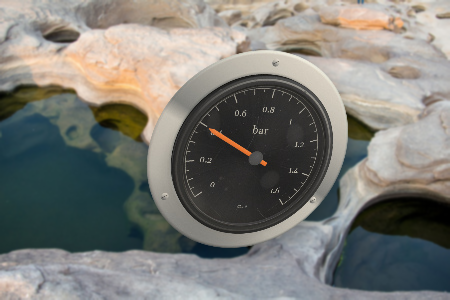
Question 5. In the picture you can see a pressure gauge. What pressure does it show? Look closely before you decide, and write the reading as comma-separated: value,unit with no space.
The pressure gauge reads 0.4,bar
